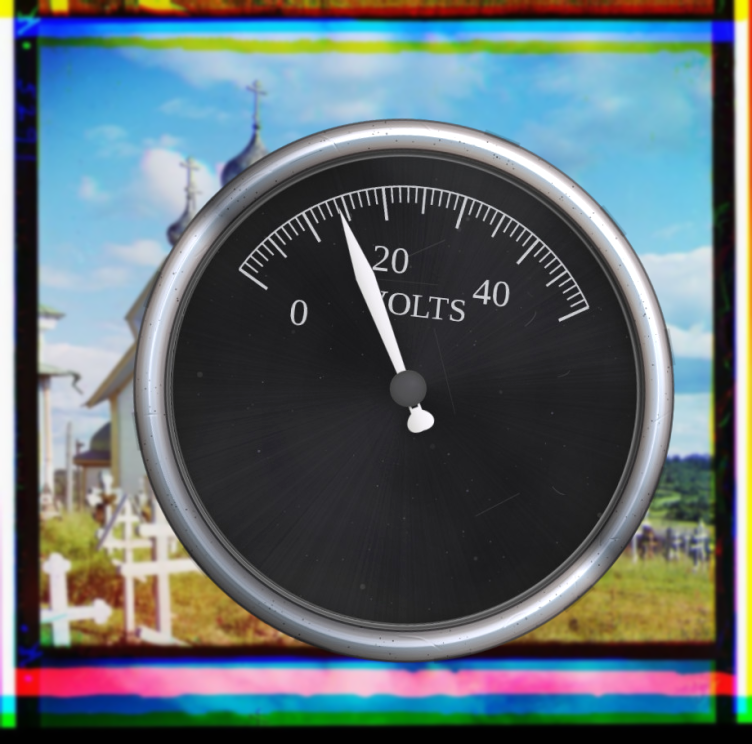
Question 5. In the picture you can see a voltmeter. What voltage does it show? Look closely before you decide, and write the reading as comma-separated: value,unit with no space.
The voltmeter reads 14,V
